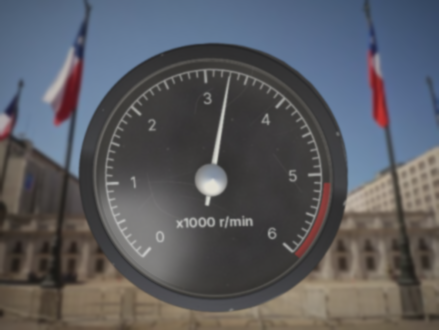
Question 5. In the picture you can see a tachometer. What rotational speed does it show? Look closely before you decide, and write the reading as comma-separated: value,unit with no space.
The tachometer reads 3300,rpm
